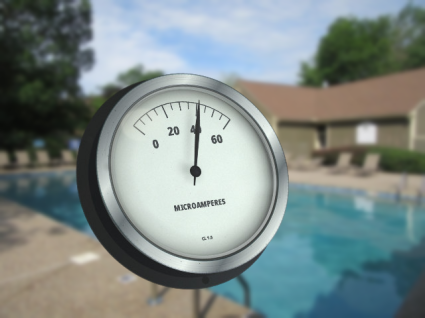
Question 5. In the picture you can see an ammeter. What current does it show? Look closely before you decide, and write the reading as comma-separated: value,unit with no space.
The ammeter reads 40,µA
